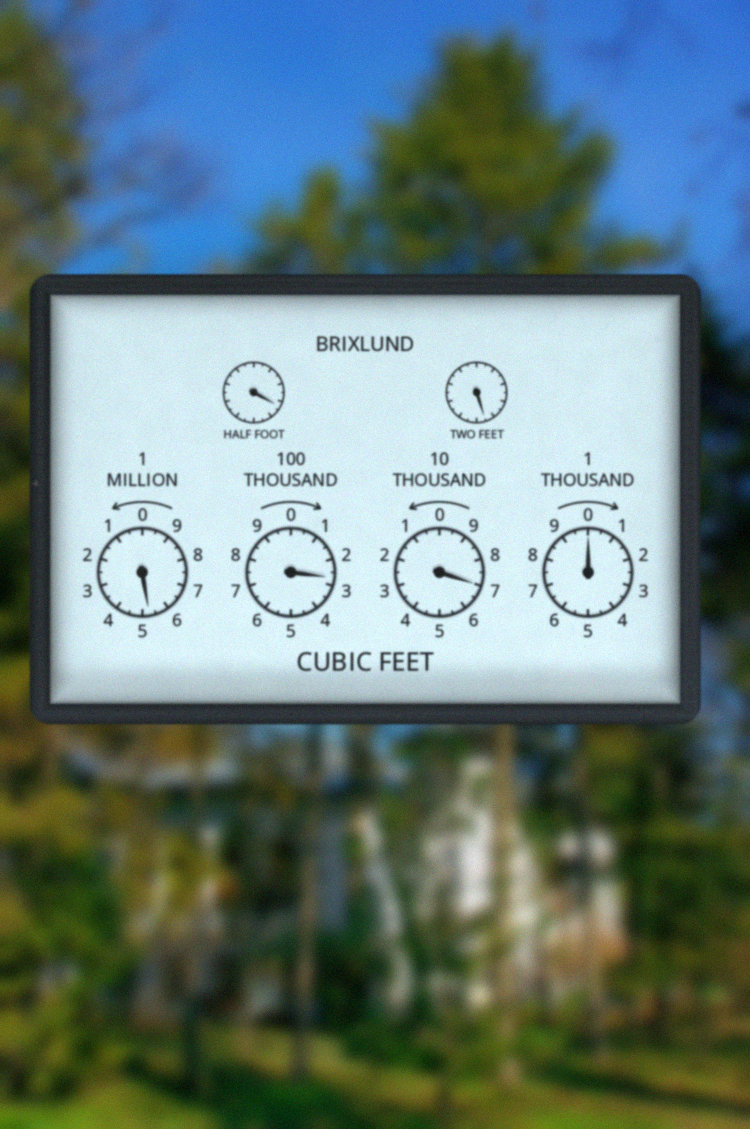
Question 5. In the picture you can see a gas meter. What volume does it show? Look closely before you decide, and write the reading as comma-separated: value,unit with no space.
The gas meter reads 527000,ft³
